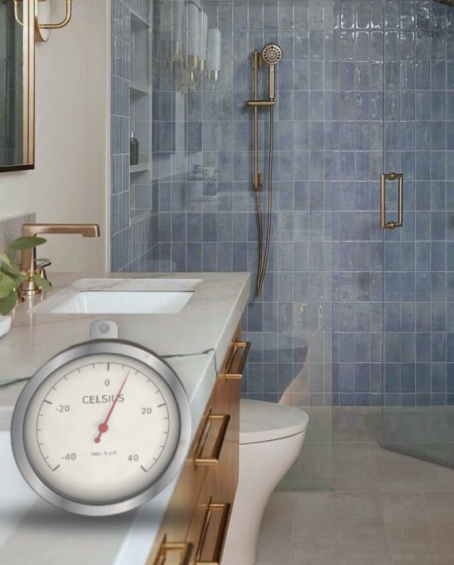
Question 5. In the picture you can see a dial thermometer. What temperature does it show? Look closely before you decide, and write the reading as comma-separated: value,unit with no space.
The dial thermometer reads 6,°C
